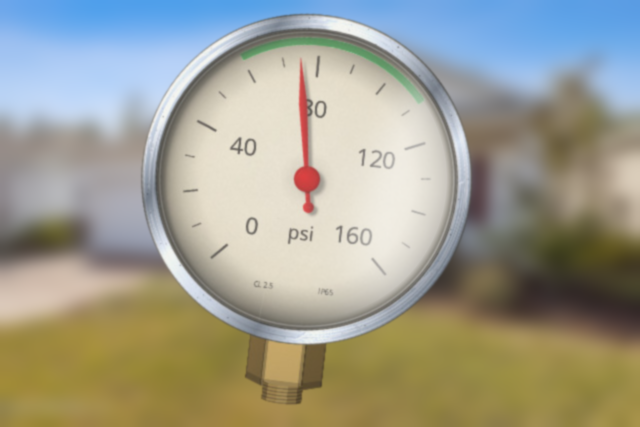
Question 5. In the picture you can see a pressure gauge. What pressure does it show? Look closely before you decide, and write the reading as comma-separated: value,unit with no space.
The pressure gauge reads 75,psi
